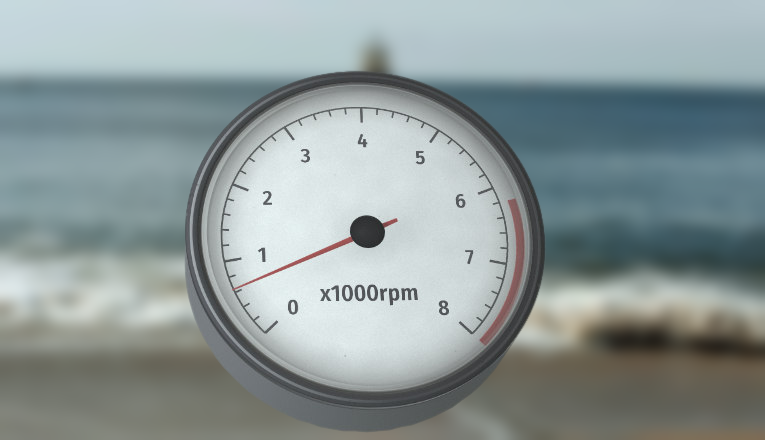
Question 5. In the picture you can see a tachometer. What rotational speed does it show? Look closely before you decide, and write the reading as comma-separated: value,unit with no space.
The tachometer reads 600,rpm
